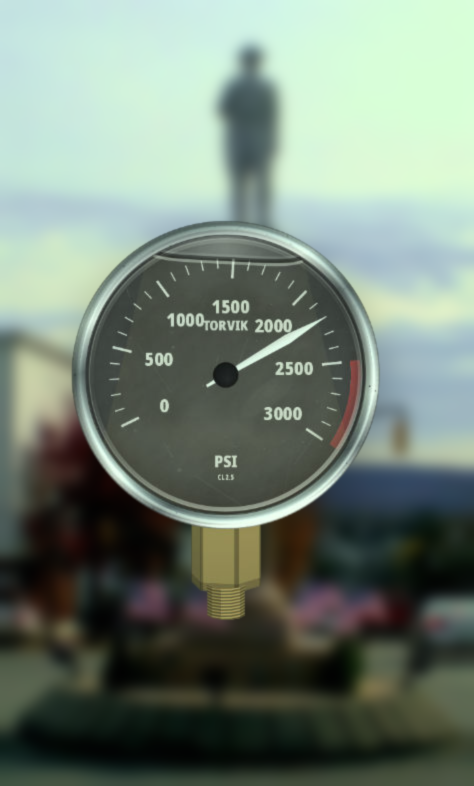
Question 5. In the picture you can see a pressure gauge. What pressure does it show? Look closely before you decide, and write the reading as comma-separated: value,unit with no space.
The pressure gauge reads 2200,psi
